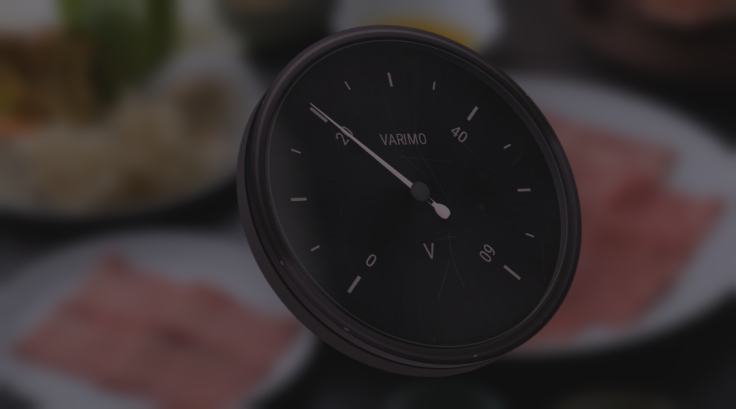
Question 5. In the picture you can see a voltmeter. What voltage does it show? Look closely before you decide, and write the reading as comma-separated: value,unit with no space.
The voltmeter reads 20,V
